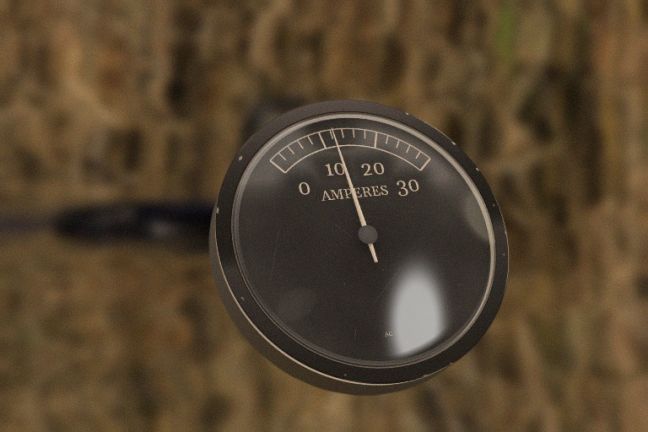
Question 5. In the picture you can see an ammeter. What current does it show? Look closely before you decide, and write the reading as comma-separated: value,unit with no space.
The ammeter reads 12,A
